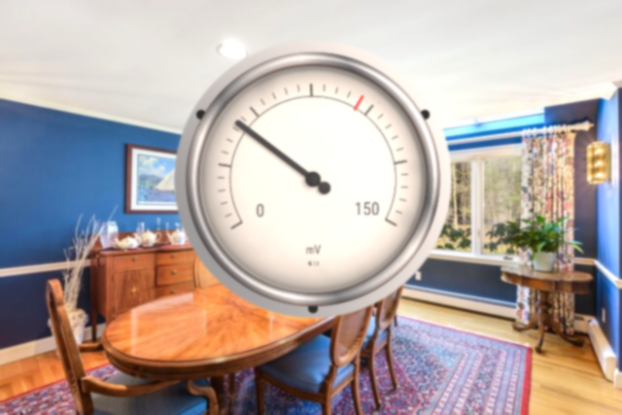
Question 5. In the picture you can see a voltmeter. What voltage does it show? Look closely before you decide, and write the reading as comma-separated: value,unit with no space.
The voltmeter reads 42.5,mV
